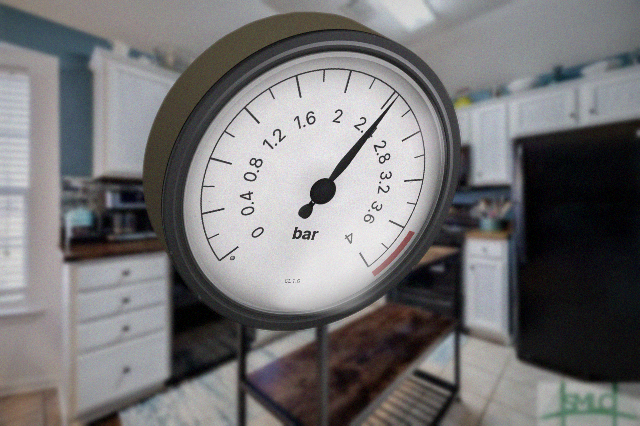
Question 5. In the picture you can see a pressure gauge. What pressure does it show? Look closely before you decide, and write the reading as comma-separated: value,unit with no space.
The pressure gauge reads 2.4,bar
